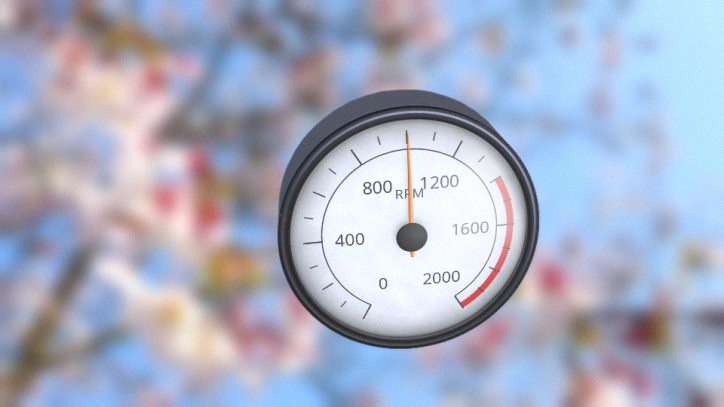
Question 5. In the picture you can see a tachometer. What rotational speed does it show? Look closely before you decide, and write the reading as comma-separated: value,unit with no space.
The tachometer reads 1000,rpm
